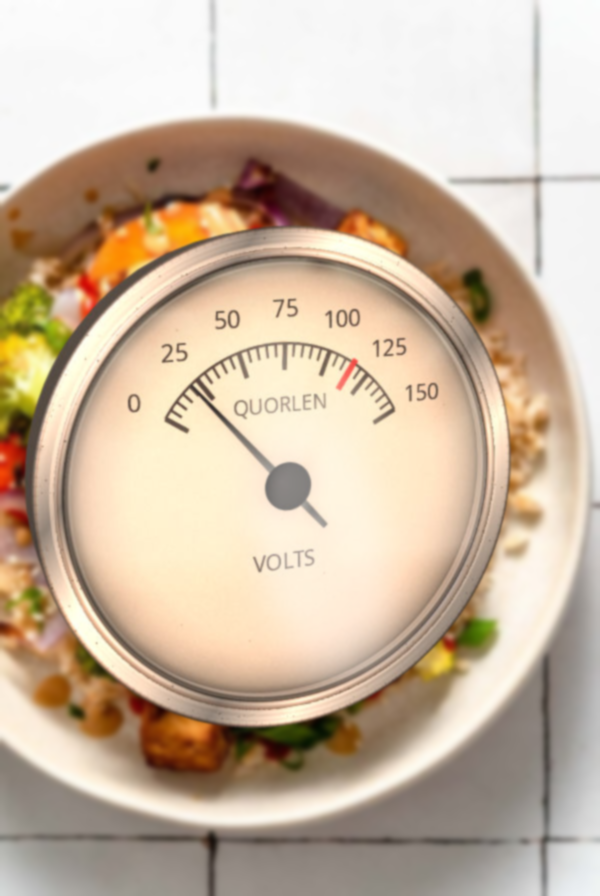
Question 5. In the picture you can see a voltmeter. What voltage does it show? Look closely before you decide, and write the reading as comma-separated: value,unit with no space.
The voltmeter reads 20,V
